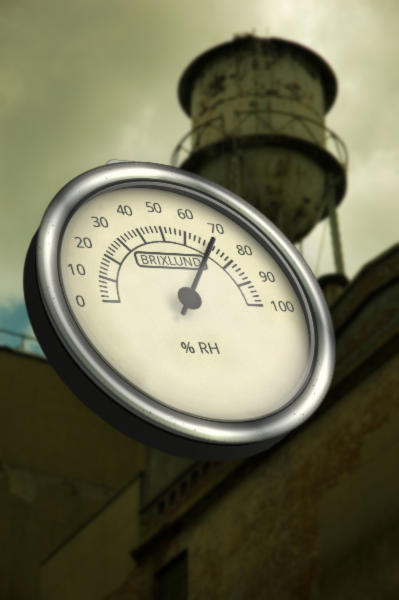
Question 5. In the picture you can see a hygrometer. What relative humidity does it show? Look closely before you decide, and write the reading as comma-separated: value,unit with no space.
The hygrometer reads 70,%
